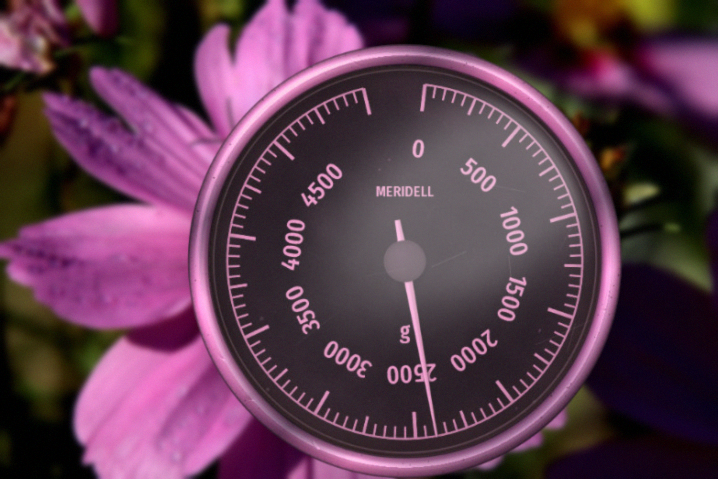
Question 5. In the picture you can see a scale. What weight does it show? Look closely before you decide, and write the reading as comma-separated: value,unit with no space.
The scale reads 2400,g
